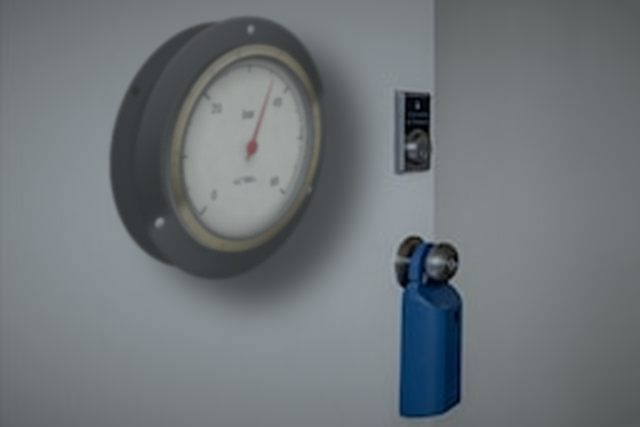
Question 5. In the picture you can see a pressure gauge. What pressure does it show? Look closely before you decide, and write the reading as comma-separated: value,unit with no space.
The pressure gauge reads 35,bar
